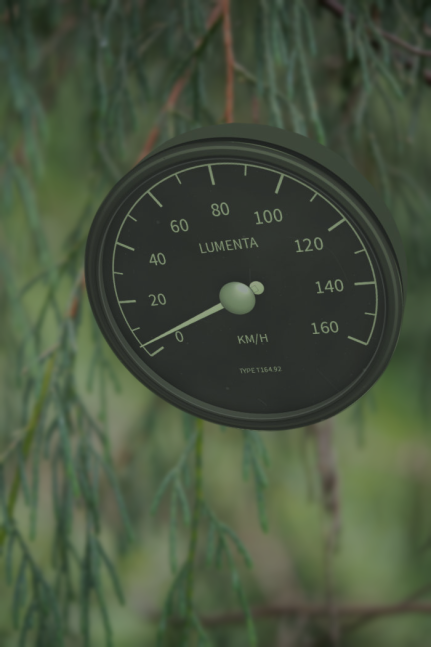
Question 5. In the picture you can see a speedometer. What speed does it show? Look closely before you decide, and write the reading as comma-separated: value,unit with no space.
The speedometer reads 5,km/h
